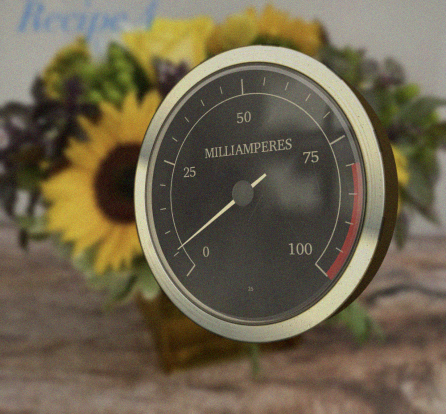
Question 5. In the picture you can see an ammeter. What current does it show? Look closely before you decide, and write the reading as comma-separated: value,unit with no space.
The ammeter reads 5,mA
